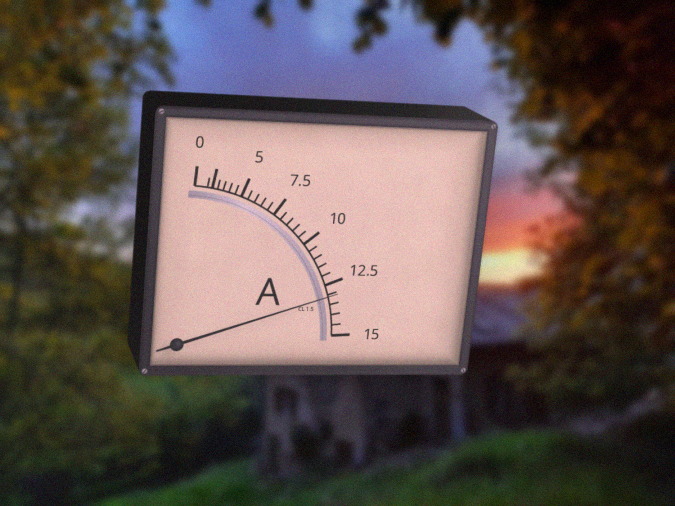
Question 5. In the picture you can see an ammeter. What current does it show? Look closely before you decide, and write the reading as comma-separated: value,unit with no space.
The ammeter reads 13,A
